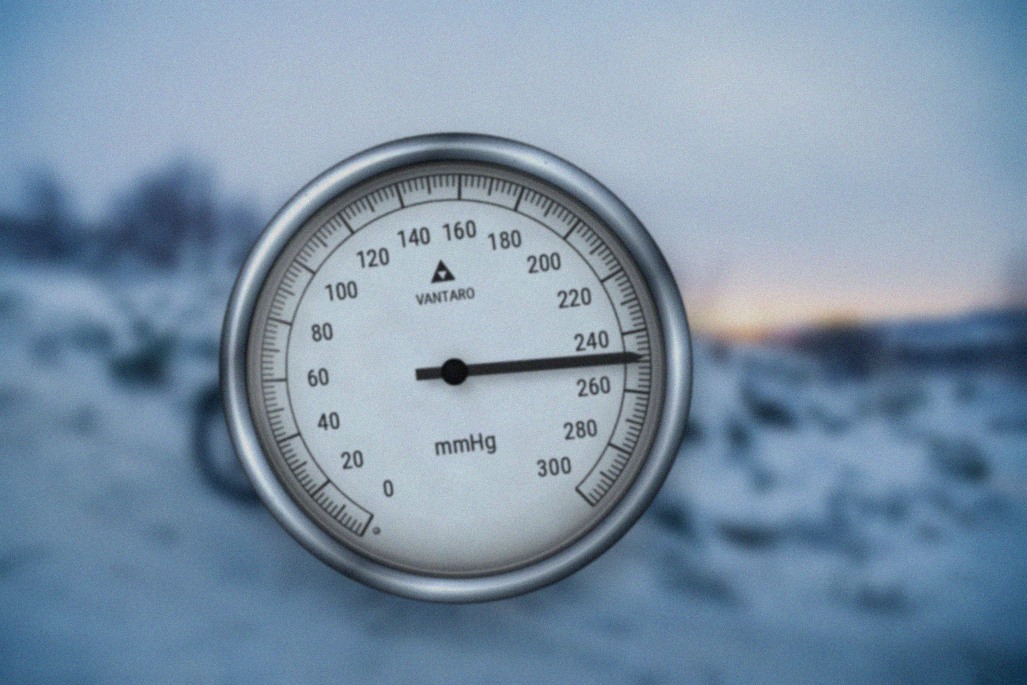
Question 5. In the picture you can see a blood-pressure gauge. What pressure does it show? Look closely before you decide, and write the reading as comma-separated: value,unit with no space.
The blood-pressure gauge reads 248,mmHg
